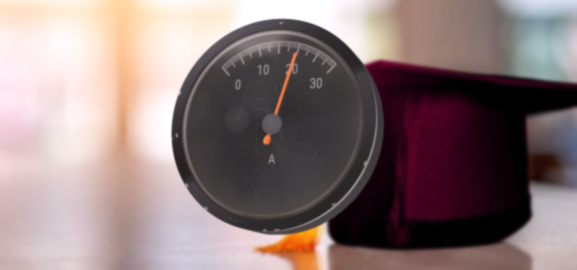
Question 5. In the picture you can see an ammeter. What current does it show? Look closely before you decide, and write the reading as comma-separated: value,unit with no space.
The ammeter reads 20,A
